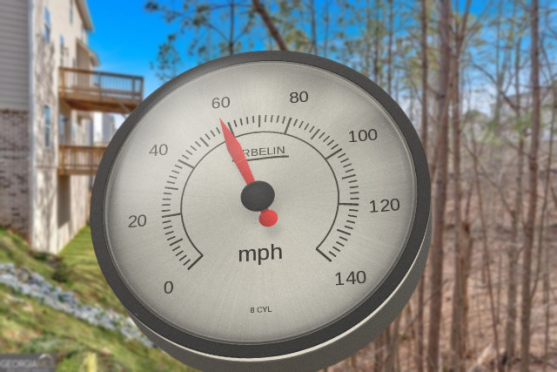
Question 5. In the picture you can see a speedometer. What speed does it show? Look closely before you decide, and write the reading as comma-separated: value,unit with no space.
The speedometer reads 58,mph
